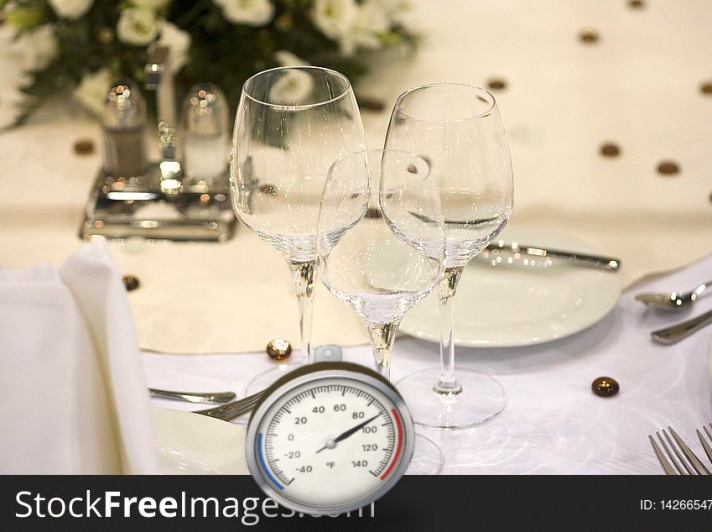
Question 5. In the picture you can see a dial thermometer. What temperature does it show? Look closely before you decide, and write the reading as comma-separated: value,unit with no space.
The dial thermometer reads 90,°F
